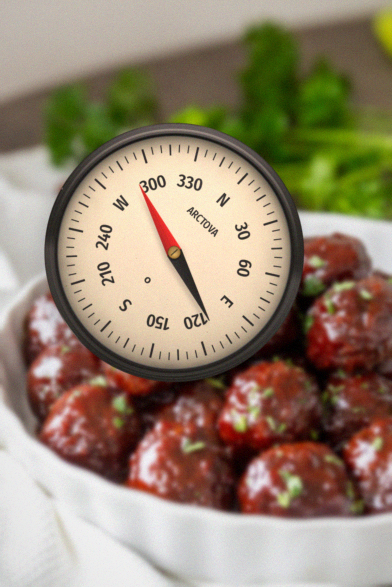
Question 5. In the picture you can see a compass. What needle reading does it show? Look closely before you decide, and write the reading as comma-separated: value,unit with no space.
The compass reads 290,°
